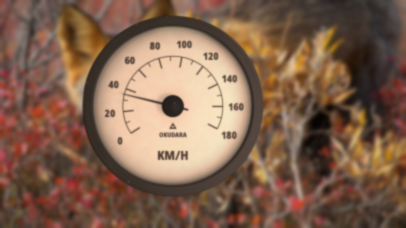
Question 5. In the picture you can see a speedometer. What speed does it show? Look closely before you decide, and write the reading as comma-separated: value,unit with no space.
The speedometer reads 35,km/h
